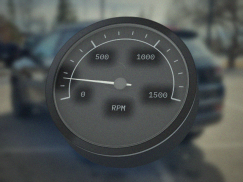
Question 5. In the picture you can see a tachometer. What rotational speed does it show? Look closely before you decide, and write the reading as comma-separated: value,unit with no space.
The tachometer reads 150,rpm
